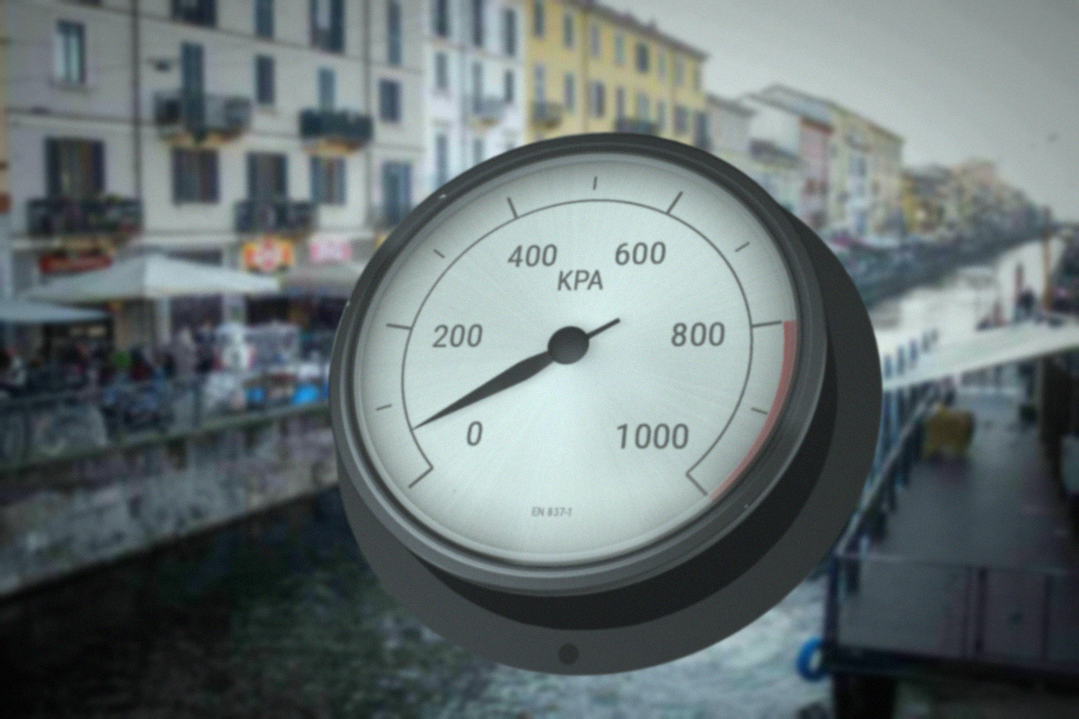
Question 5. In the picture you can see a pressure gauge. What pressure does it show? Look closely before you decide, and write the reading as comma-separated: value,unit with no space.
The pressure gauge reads 50,kPa
